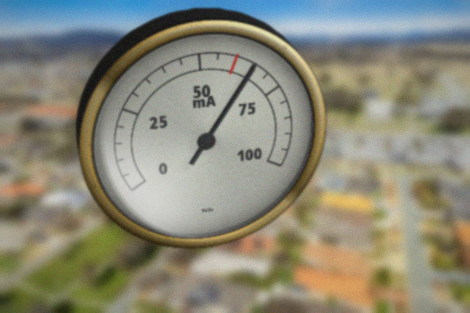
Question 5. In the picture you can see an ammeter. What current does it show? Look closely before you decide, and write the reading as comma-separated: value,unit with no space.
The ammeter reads 65,mA
